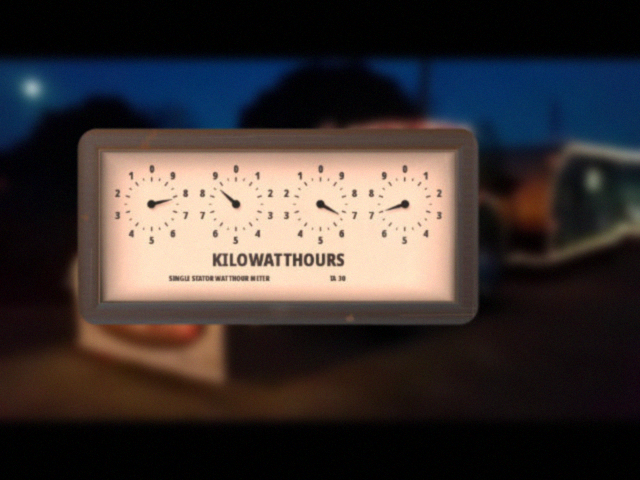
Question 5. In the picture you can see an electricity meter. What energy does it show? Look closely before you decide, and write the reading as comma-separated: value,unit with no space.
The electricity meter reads 7867,kWh
